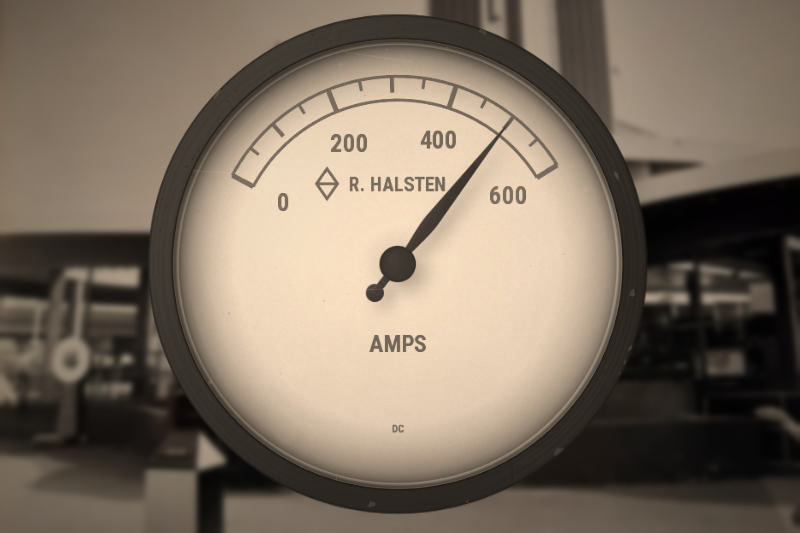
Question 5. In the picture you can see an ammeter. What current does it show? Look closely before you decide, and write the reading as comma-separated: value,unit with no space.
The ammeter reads 500,A
